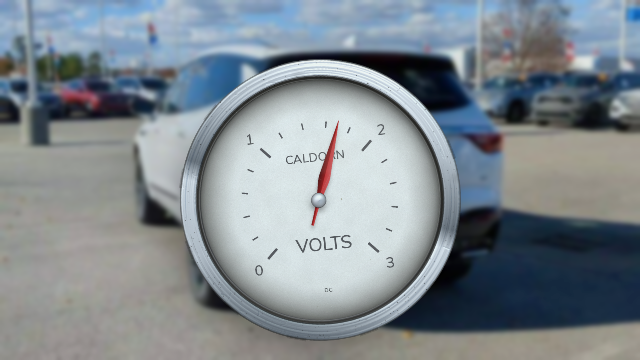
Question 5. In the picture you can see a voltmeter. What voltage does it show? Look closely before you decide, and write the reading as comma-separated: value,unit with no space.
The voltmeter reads 1.7,V
